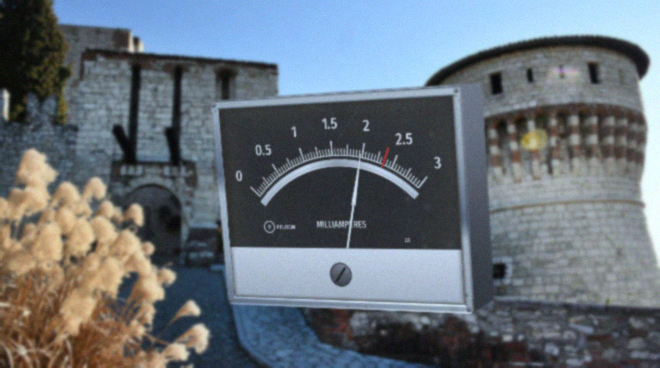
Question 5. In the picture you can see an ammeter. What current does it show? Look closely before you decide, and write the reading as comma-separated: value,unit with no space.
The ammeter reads 2,mA
